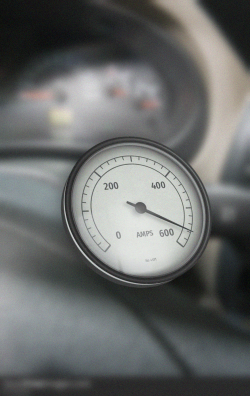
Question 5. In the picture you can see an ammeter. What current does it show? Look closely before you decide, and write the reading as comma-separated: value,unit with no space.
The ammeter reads 560,A
